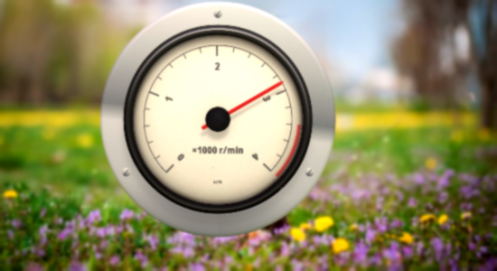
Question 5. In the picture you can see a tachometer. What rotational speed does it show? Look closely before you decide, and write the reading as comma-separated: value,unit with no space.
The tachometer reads 2900,rpm
